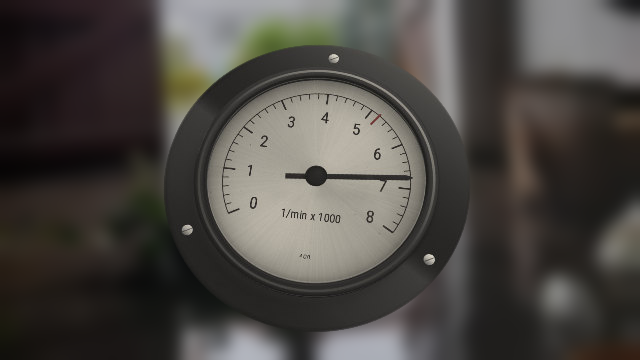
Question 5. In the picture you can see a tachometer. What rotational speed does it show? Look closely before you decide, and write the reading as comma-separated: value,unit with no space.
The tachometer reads 6800,rpm
